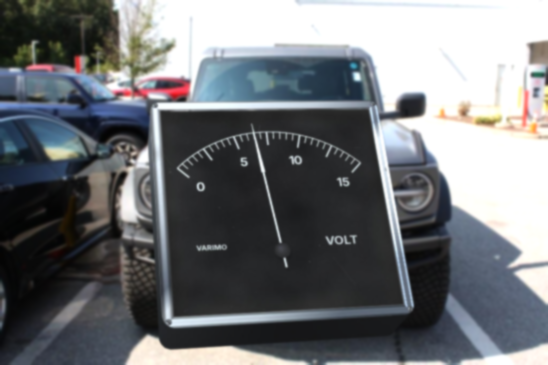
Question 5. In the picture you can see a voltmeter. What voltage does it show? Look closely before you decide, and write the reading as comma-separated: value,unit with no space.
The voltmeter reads 6.5,V
